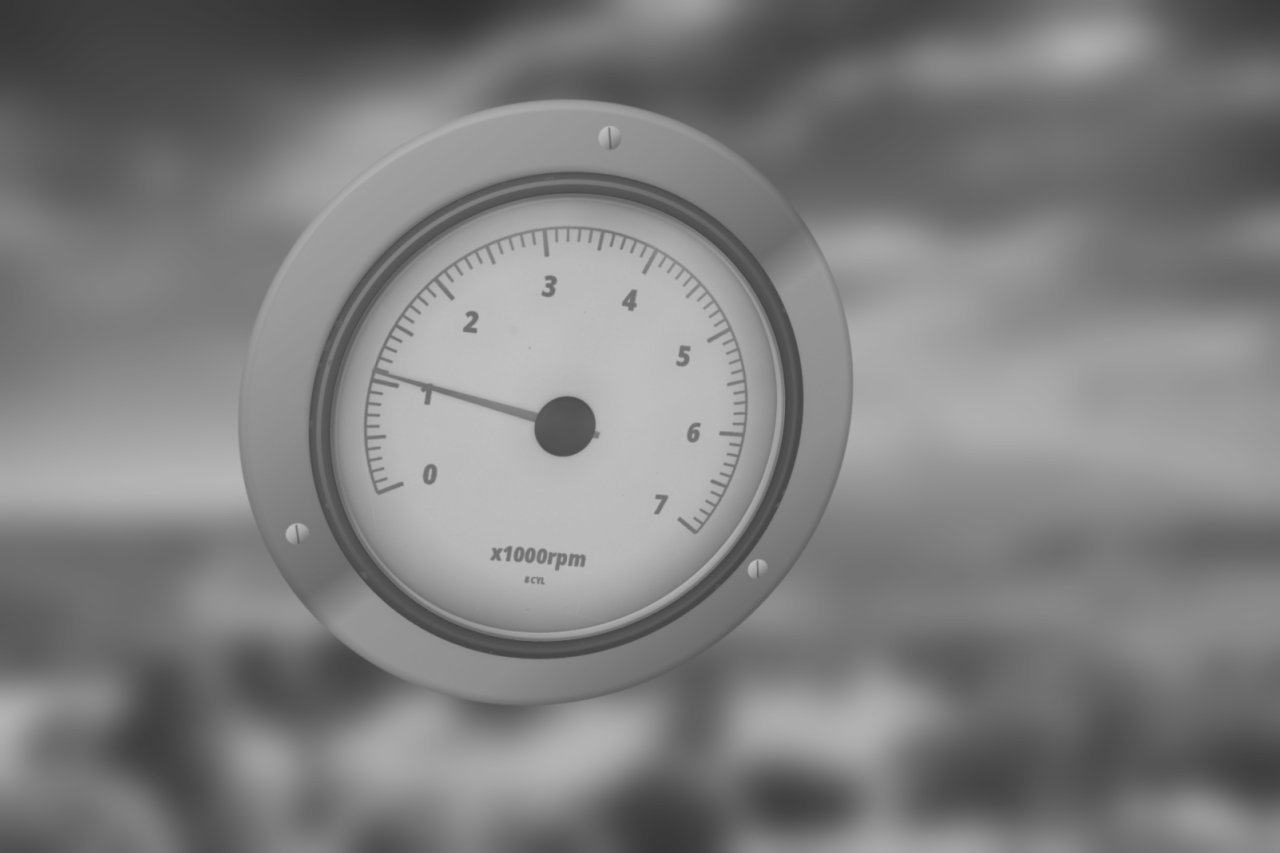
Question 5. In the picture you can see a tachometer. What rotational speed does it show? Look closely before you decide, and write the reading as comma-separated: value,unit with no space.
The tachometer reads 1100,rpm
